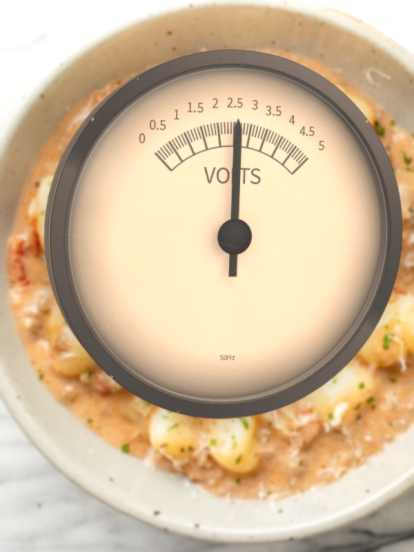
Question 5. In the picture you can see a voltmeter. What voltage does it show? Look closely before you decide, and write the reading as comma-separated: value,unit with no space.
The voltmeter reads 2.5,V
